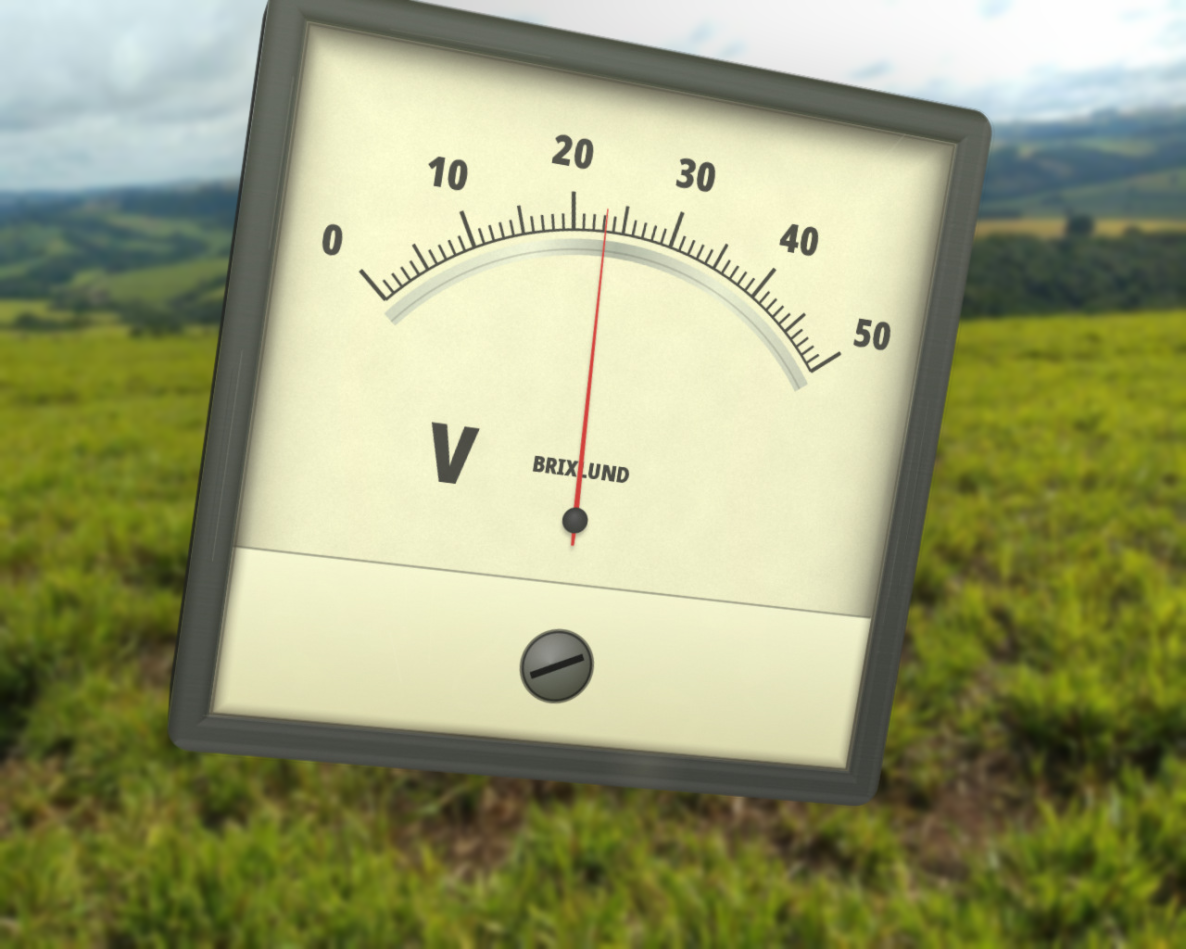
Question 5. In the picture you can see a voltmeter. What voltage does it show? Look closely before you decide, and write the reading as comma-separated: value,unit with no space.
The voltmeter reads 23,V
